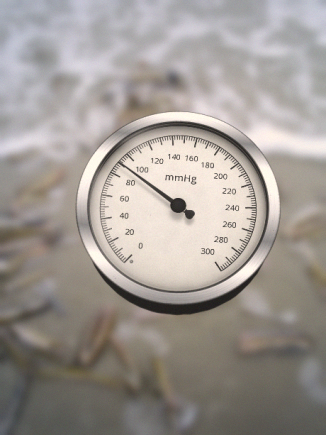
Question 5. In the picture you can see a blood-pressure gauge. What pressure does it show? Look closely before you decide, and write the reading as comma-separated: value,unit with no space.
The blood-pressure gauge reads 90,mmHg
